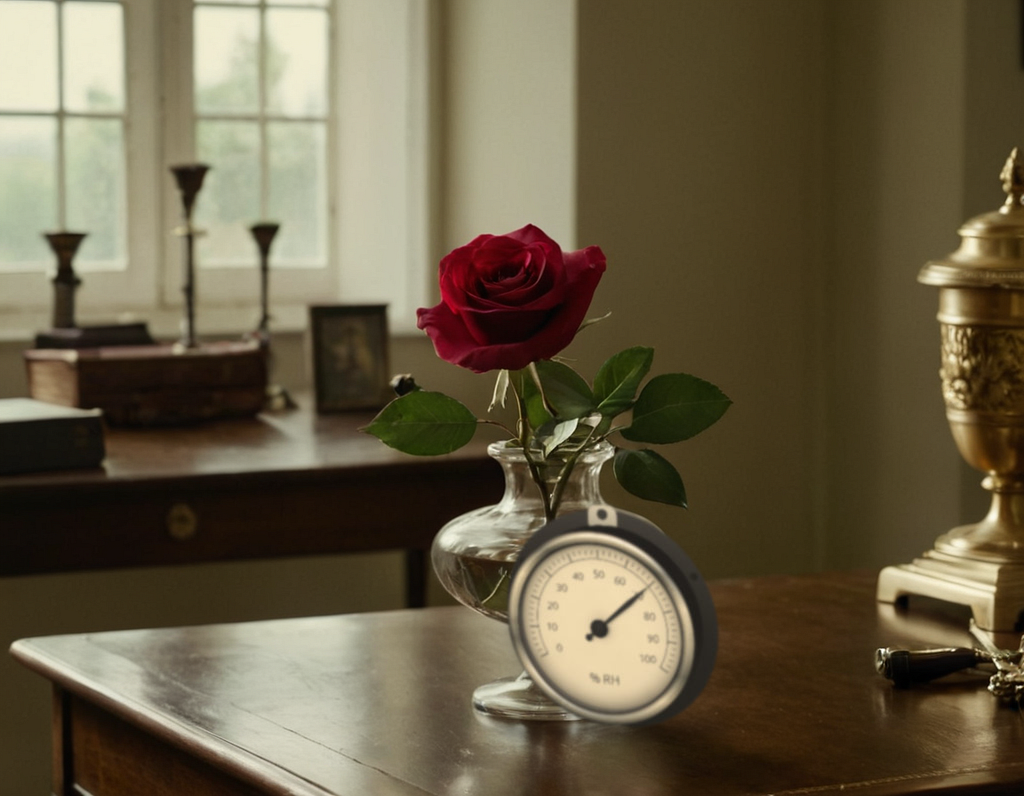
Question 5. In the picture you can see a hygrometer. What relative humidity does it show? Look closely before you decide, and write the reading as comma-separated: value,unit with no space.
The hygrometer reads 70,%
